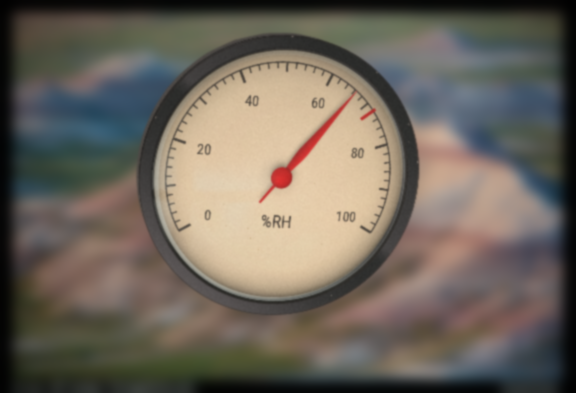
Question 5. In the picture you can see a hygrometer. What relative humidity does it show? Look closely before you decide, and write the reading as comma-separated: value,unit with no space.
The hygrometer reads 66,%
